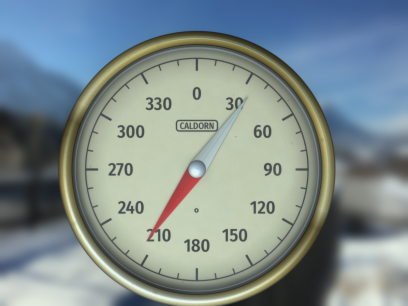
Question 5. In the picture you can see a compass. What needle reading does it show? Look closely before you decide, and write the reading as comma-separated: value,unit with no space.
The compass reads 215,°
